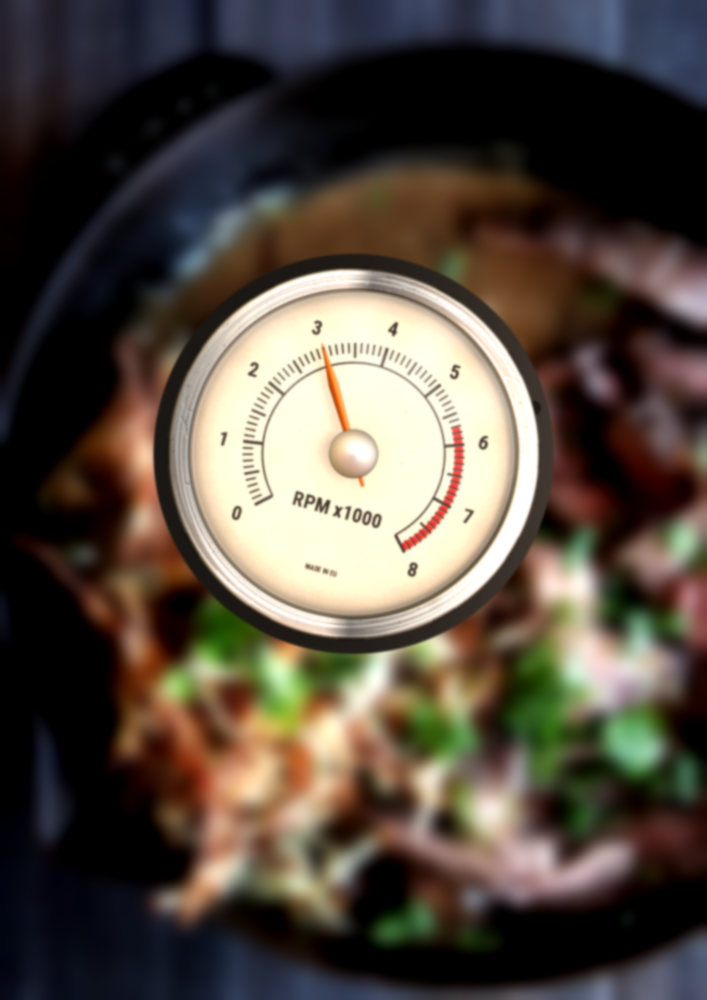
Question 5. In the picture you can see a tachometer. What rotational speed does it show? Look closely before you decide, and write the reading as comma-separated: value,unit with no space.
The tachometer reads 3000,rpm
